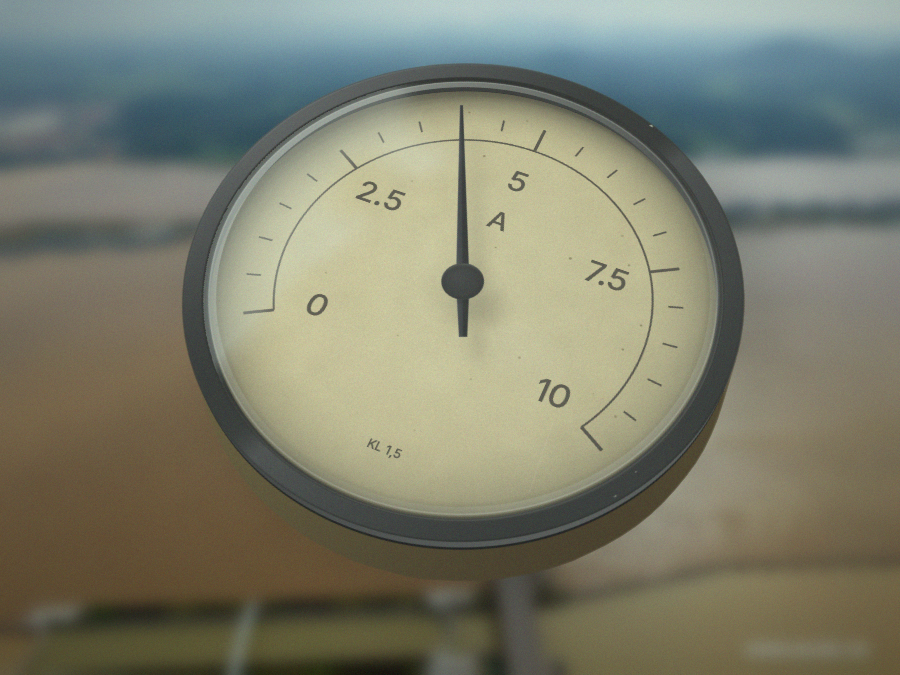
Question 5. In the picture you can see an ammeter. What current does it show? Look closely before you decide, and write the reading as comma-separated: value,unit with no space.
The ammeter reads 4,A
